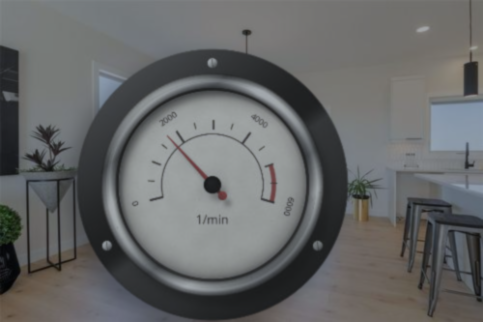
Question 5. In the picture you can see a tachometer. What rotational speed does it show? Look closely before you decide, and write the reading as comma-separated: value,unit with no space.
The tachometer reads 1750,rpm
